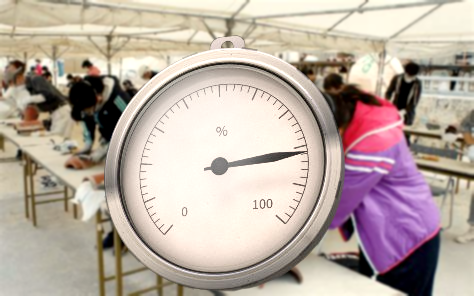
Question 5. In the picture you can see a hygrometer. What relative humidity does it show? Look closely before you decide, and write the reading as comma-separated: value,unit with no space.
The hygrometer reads 82,%
